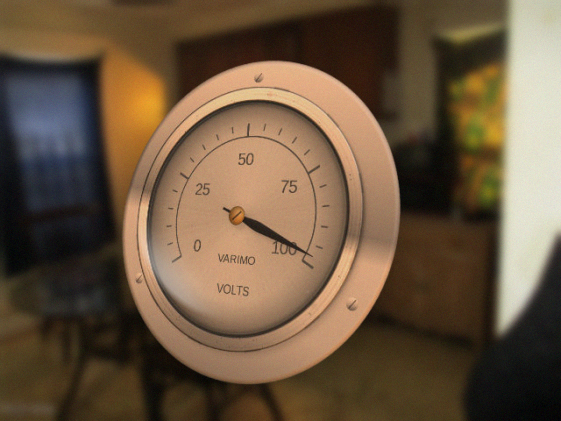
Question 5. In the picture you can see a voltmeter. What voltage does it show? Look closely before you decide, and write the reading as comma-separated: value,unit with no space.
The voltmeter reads 97.5,V
